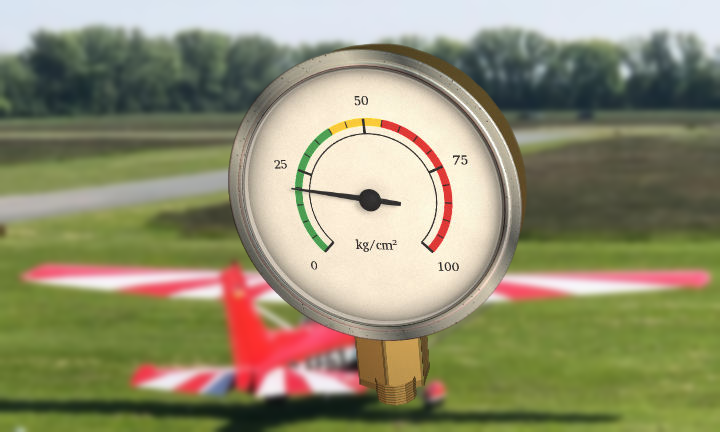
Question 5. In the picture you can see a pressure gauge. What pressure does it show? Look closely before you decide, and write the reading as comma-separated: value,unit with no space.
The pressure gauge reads 20,kg/cm²
